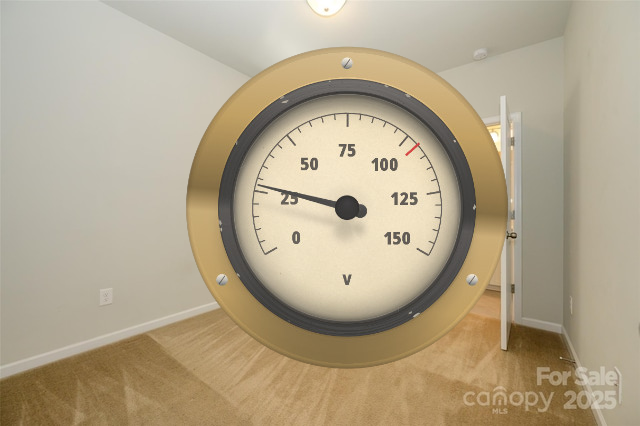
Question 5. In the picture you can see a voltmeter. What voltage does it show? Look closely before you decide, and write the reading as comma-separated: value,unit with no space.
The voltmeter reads 27.5,V
